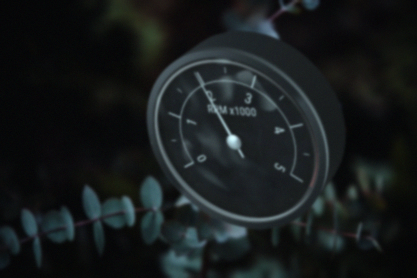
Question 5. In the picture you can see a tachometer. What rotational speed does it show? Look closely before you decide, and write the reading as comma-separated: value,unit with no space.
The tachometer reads 2000,rpm
